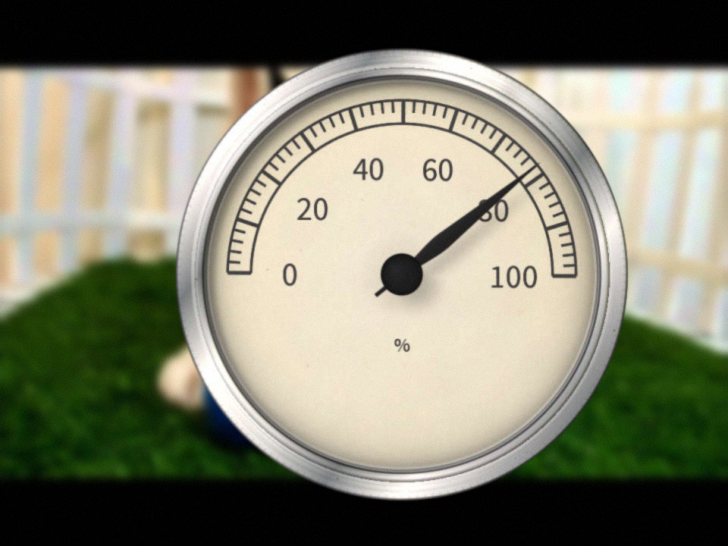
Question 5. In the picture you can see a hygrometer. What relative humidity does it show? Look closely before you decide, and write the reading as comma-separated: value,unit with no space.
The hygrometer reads 78,%
